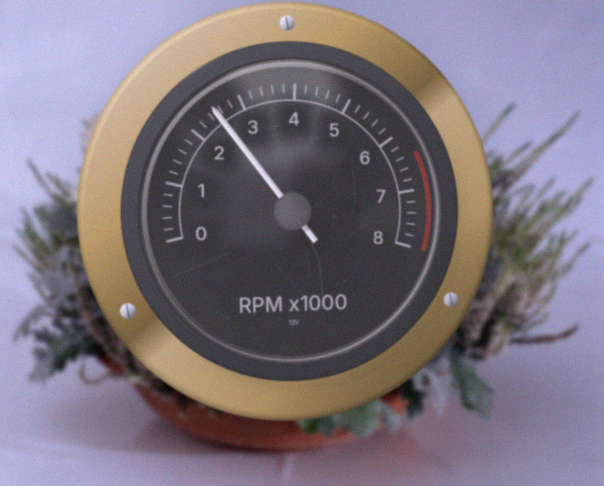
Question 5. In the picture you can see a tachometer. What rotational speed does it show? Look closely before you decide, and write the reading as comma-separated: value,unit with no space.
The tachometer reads 2500,rpm
